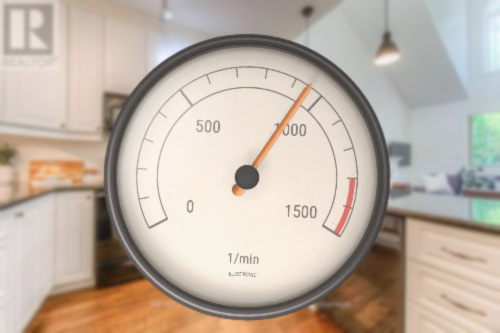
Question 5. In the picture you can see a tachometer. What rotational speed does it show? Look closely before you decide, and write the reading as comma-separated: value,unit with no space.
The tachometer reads 950,rpm
